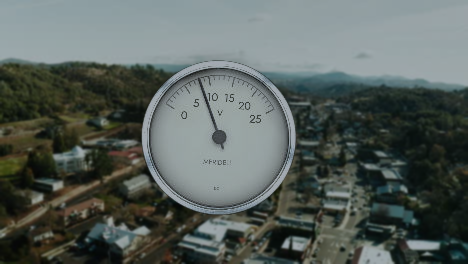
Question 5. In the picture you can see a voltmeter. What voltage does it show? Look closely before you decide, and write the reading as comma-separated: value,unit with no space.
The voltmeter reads 8,V
